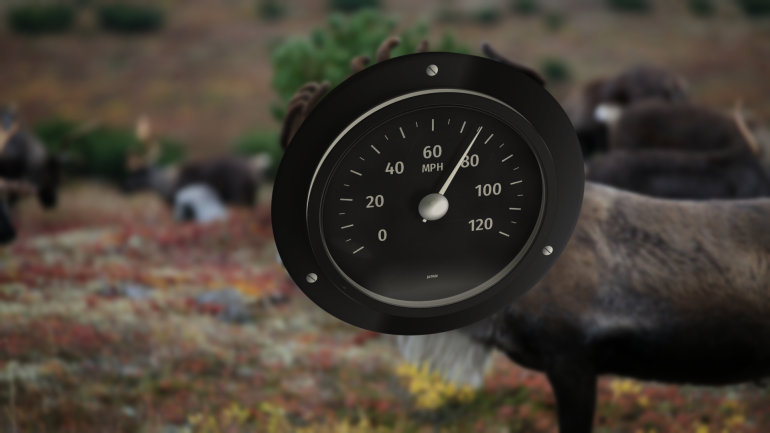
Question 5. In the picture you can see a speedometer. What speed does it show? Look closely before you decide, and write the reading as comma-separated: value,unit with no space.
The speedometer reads 75,mph
